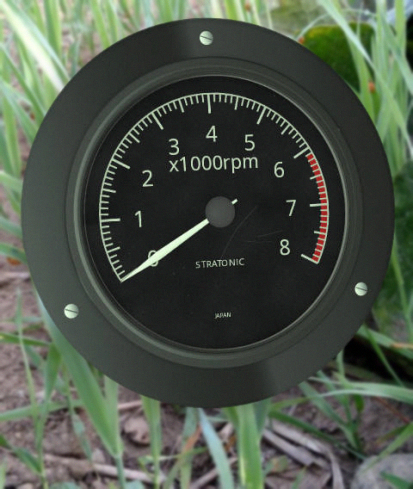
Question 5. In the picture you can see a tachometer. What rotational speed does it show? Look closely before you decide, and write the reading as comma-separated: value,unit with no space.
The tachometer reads 0,rpm
